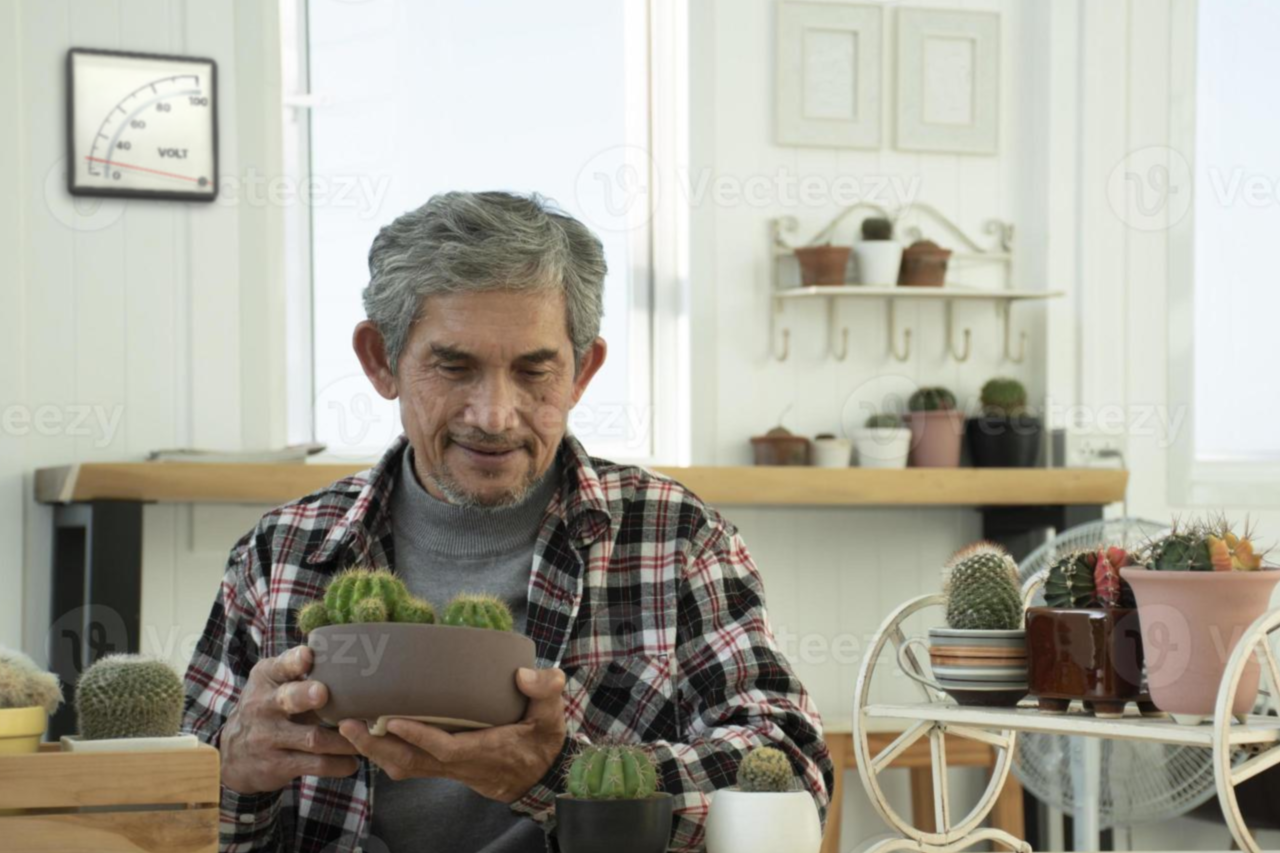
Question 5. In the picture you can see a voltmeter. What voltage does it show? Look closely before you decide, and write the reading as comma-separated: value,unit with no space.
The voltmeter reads 20,V
